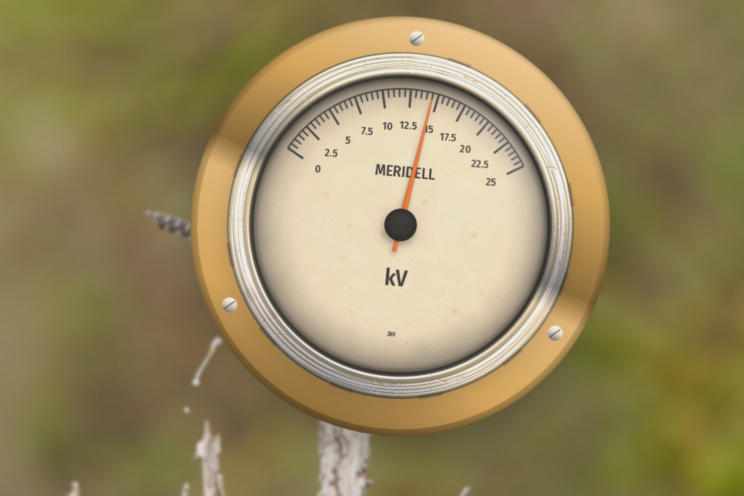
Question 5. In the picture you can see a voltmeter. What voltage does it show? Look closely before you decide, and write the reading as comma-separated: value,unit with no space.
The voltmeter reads 14.5,kV
